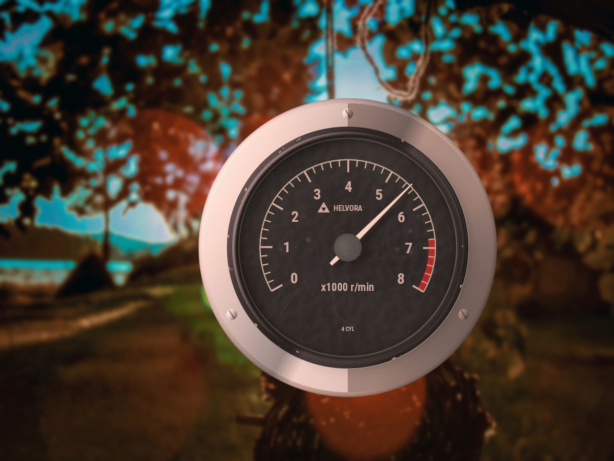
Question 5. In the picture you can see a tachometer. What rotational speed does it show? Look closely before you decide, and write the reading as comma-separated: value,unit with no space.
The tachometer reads 5500,rpm
